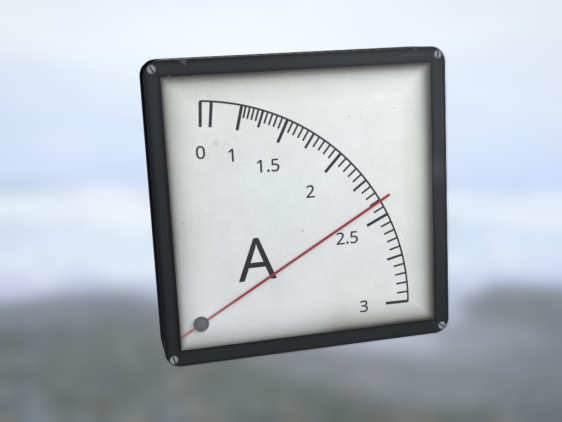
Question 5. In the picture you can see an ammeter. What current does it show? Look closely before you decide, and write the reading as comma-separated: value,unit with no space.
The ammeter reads 2.4,A
